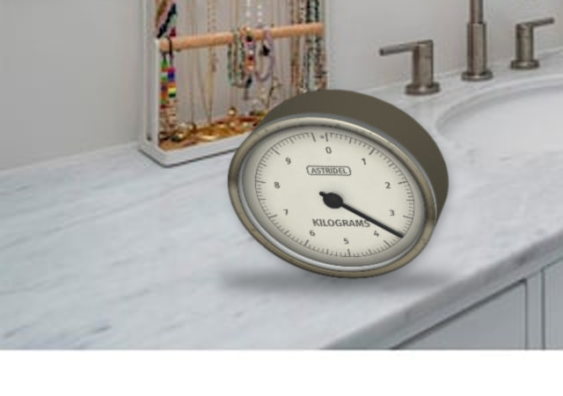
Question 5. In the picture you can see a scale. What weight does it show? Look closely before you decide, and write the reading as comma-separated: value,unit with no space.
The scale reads 3.5,kg
